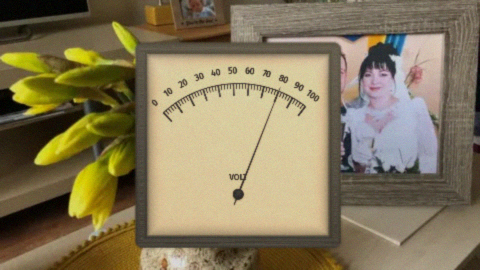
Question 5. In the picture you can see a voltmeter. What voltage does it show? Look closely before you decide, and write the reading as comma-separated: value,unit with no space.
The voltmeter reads 80,V
